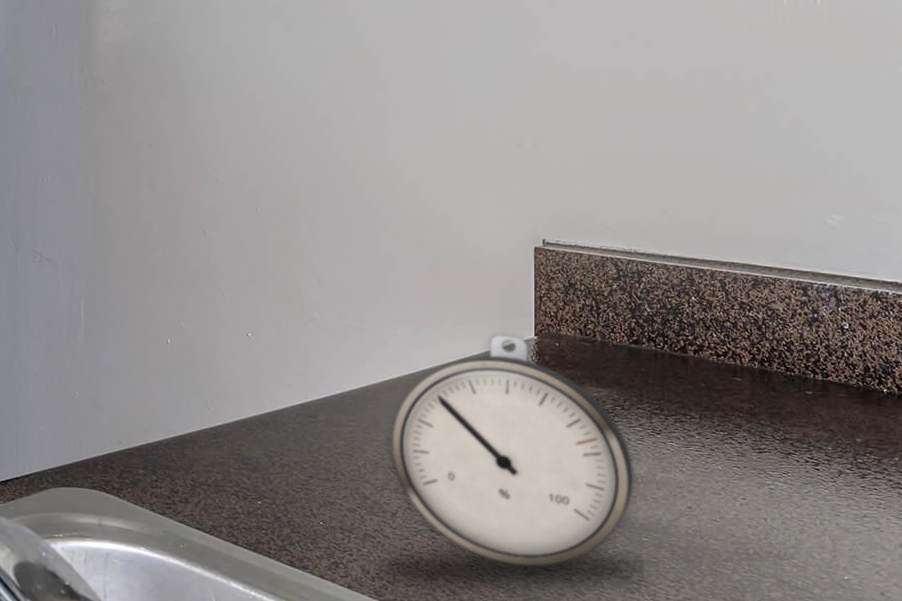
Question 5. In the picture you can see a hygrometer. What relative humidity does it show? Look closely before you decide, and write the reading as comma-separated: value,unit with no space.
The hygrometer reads 30,%
